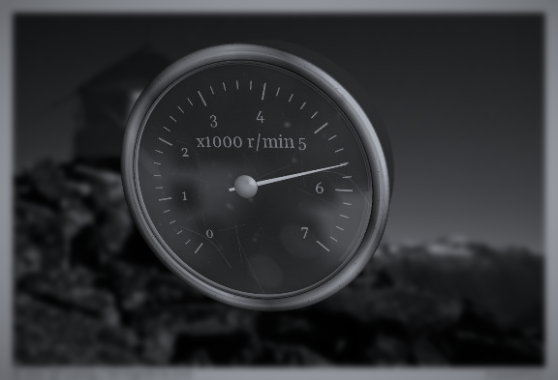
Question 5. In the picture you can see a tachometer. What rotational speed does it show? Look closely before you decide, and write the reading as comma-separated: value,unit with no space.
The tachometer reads 5600,rpm
